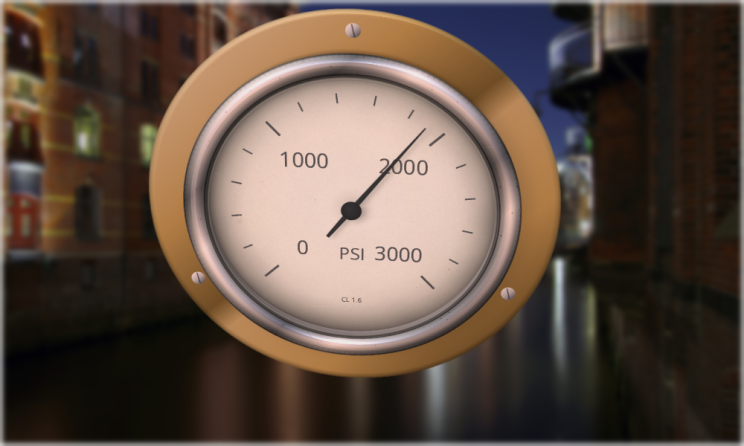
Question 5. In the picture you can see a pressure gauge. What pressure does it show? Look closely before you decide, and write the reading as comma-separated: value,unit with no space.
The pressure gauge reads 1900,psi
